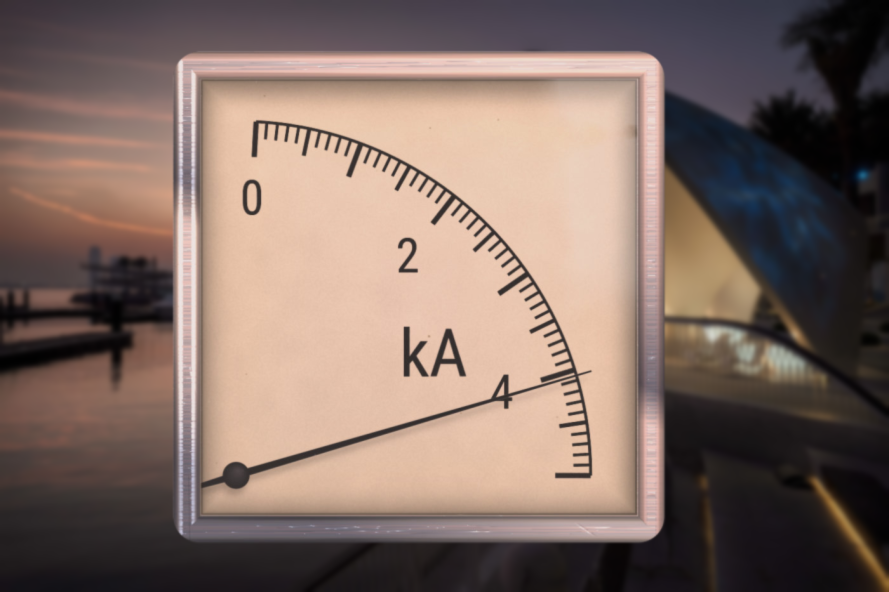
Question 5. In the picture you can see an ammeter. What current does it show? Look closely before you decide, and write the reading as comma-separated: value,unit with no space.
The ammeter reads 4.05,kA
